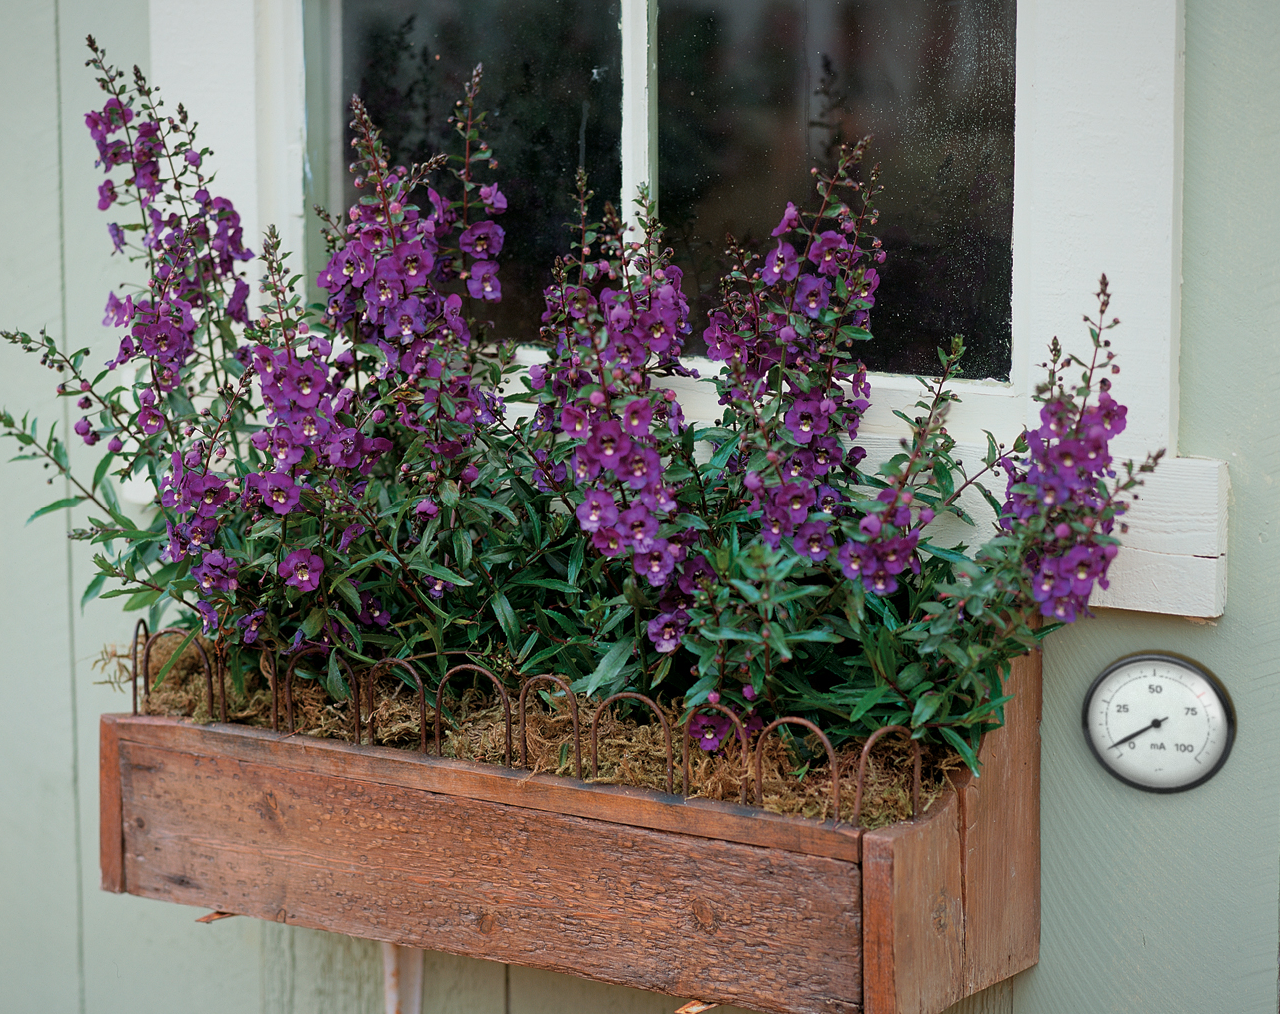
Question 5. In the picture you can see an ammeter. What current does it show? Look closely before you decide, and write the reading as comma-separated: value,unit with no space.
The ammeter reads 5,mA
